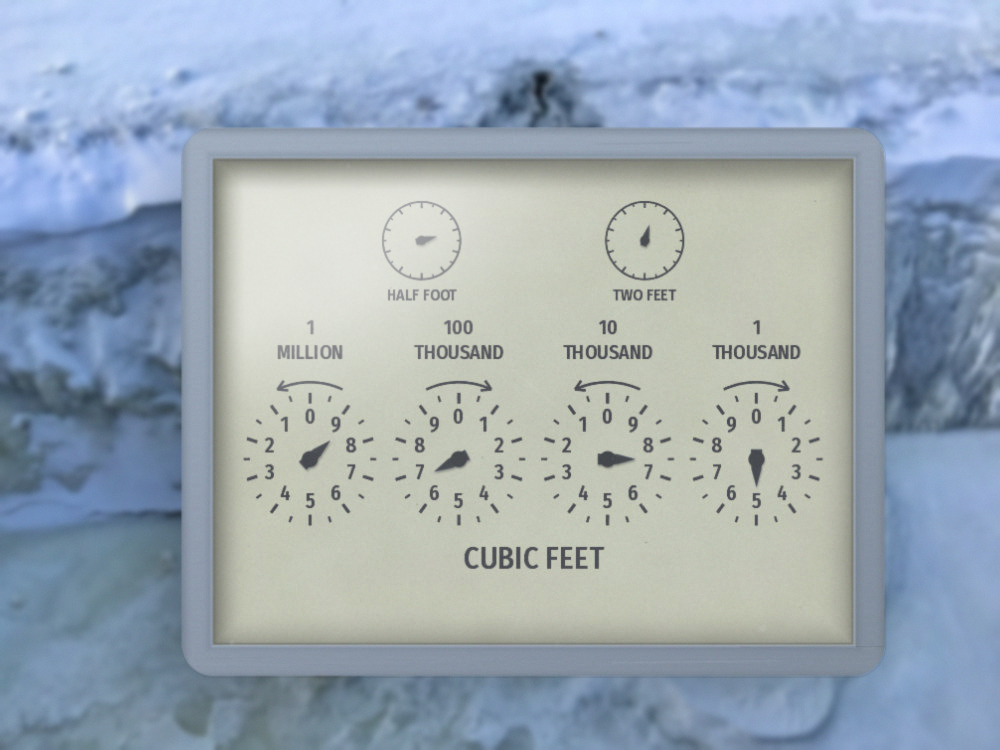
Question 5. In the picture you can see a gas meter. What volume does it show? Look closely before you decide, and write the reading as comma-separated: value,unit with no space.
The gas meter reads 867500,ft³
